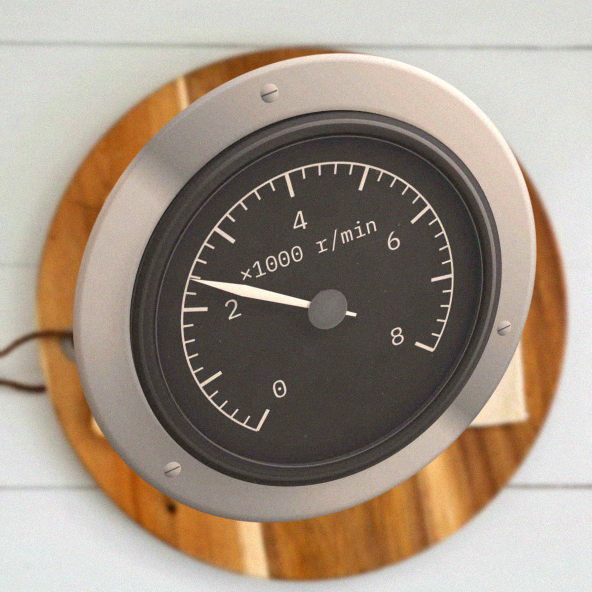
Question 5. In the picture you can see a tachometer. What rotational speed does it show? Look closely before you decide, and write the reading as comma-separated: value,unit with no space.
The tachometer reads 2400,rpm
